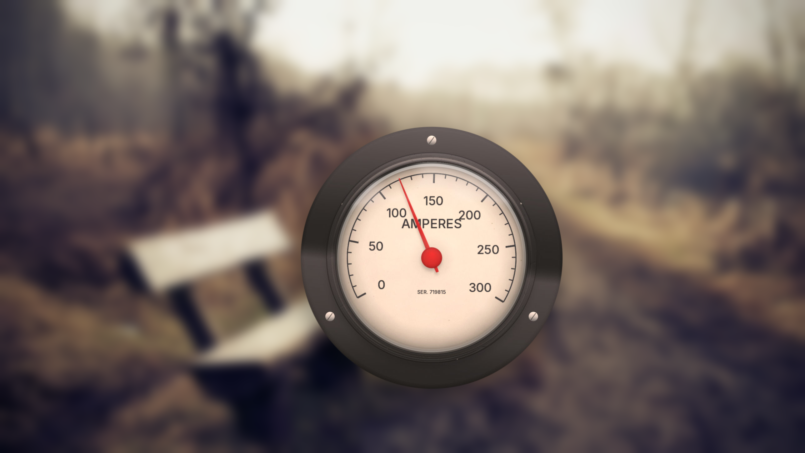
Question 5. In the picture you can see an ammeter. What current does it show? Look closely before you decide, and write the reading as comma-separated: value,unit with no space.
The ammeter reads 120,A
